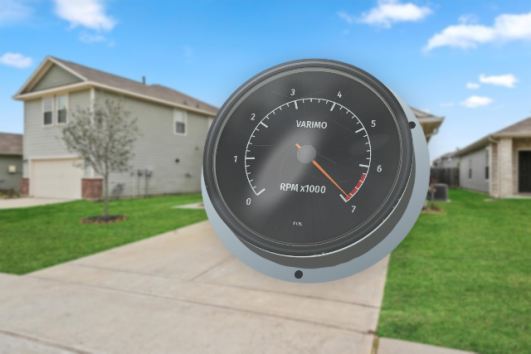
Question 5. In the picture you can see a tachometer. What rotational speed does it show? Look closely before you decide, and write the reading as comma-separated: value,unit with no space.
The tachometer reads 6900,rpm
